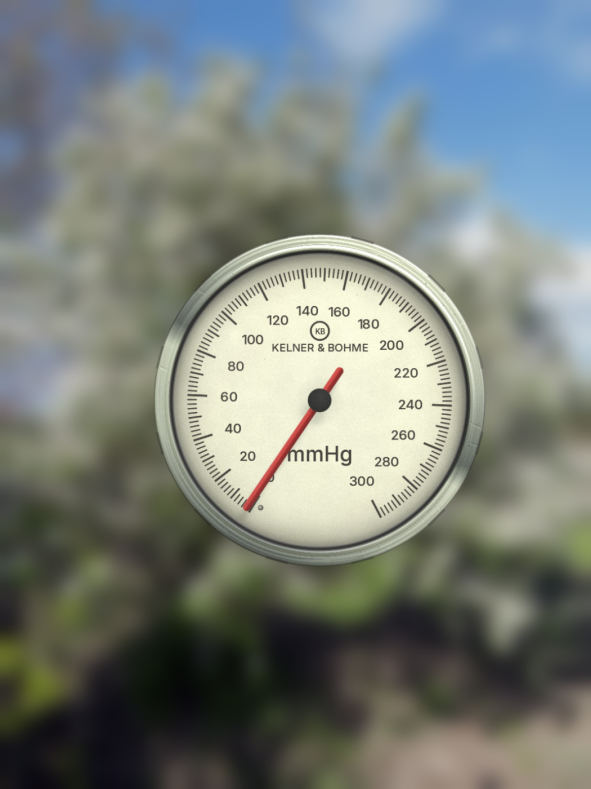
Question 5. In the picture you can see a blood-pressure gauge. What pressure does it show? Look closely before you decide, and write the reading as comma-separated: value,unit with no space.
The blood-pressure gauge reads 2,mmHg
